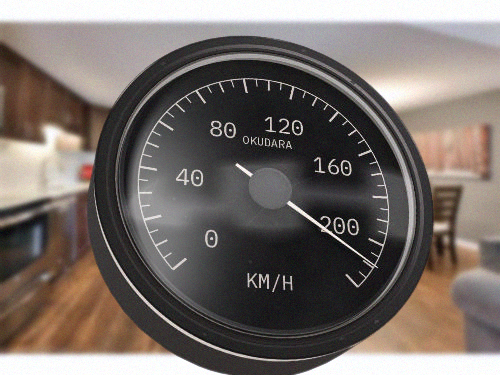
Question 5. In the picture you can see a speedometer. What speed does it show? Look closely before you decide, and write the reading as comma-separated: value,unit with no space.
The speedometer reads 210,km/h
